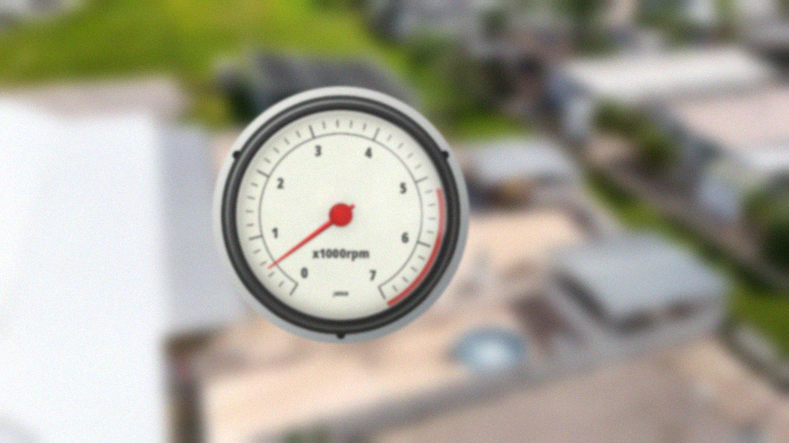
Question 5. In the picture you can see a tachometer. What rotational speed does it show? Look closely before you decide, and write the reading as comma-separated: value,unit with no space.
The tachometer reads 500,rpm
